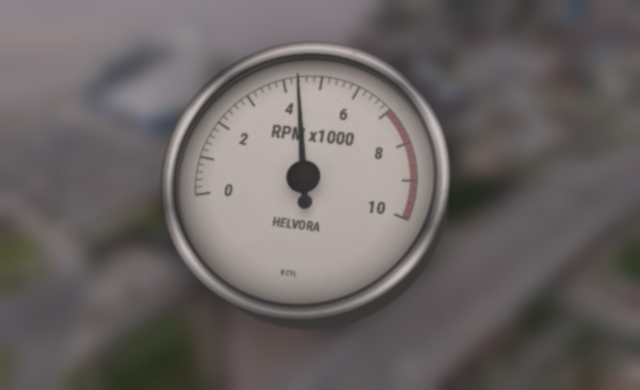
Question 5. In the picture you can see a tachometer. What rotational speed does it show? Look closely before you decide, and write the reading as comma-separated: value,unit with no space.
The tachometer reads 4400,rpm
